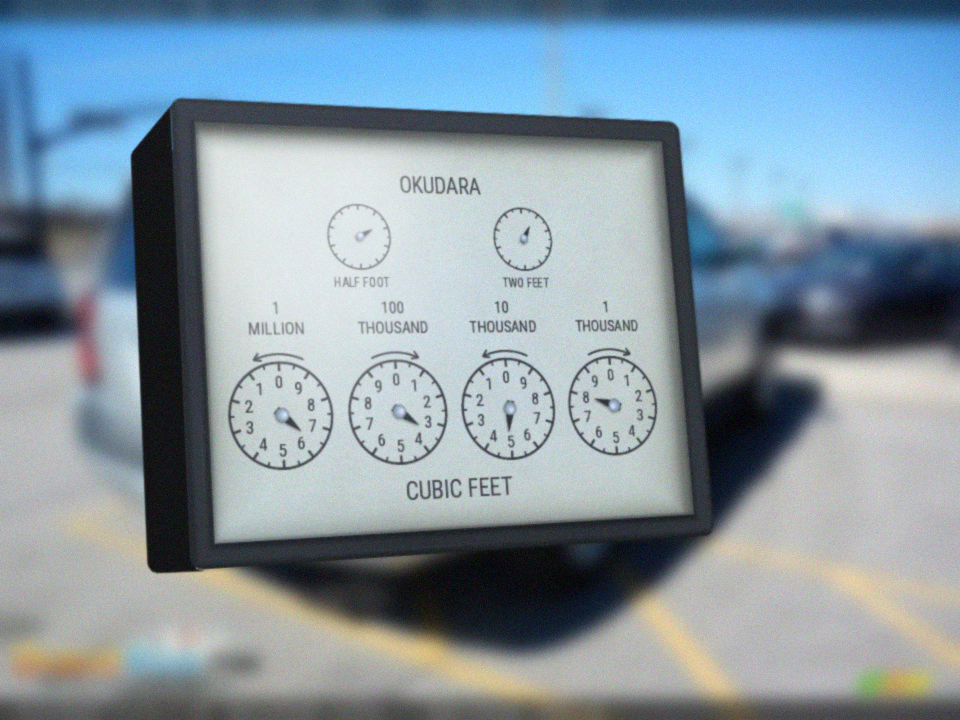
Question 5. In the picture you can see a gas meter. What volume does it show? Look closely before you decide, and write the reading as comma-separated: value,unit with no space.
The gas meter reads 634800,ft³
